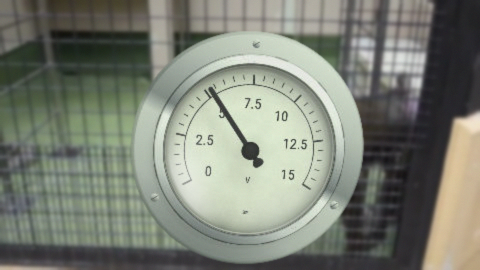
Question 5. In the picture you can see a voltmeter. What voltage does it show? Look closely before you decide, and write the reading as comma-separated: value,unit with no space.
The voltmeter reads 5.25,V
